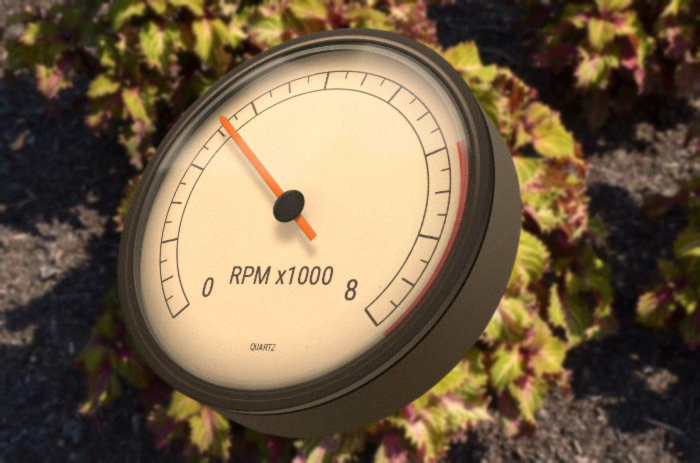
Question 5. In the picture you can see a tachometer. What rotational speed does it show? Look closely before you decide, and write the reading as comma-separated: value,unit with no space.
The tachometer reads 2625,rpm
